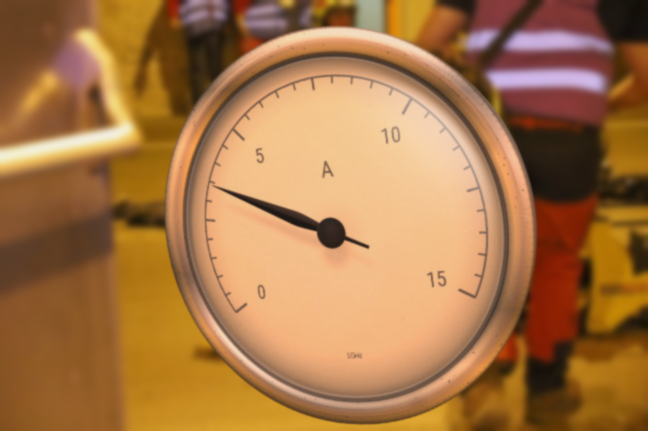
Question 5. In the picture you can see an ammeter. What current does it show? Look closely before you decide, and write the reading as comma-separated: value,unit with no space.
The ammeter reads 3.5,A
